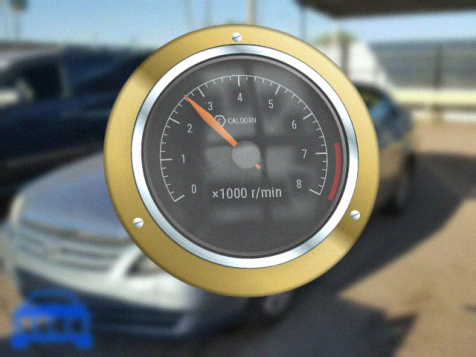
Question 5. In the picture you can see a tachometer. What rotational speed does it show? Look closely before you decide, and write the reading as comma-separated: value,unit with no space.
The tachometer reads 2600,rpm
